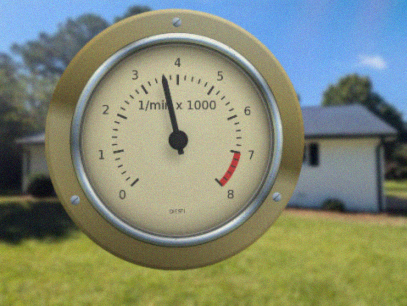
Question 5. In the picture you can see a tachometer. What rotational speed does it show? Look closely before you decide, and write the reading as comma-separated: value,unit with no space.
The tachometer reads 3600,rpm
